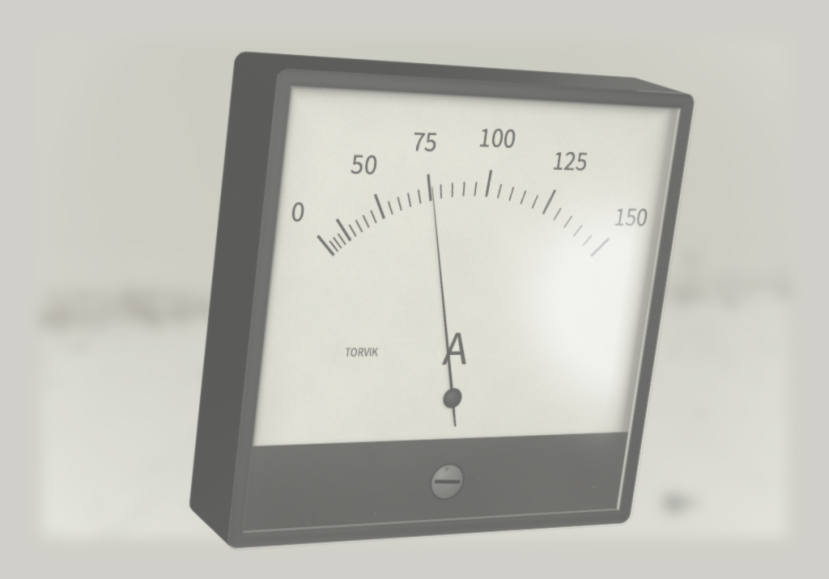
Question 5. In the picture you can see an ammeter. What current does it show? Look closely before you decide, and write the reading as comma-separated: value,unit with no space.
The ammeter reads 75,A
